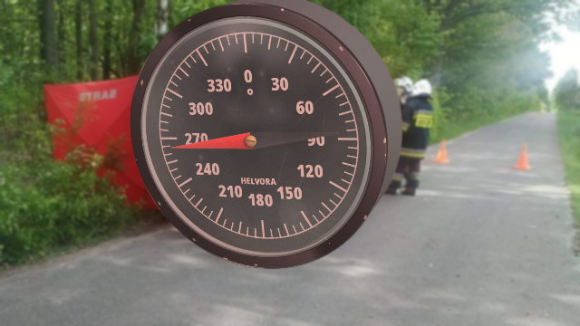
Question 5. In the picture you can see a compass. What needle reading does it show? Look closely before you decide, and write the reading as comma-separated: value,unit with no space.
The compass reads 265,°
